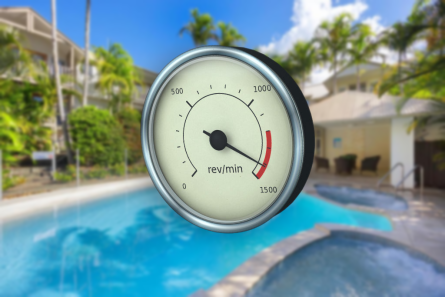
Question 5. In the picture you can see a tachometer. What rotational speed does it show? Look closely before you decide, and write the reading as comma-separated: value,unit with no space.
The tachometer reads 1400,rpm
